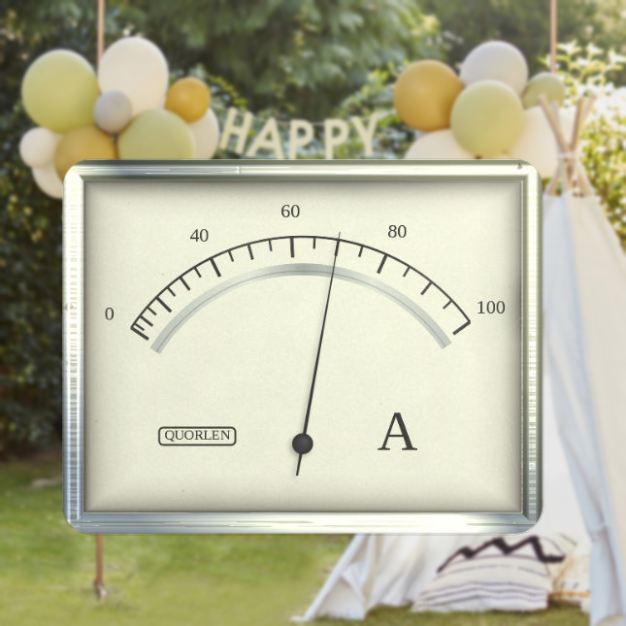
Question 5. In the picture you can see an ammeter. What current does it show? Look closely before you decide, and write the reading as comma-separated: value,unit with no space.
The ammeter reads 70,A
